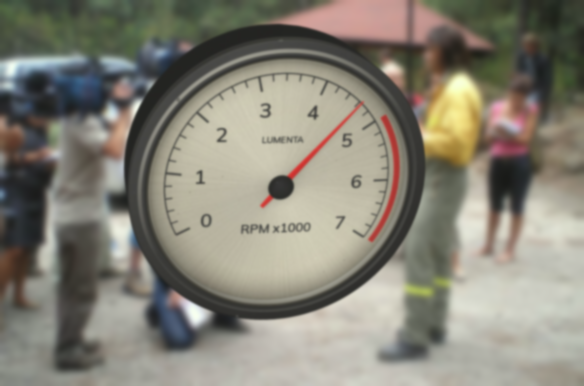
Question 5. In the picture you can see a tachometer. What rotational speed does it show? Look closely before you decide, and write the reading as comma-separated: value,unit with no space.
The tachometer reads 4600,rpm
